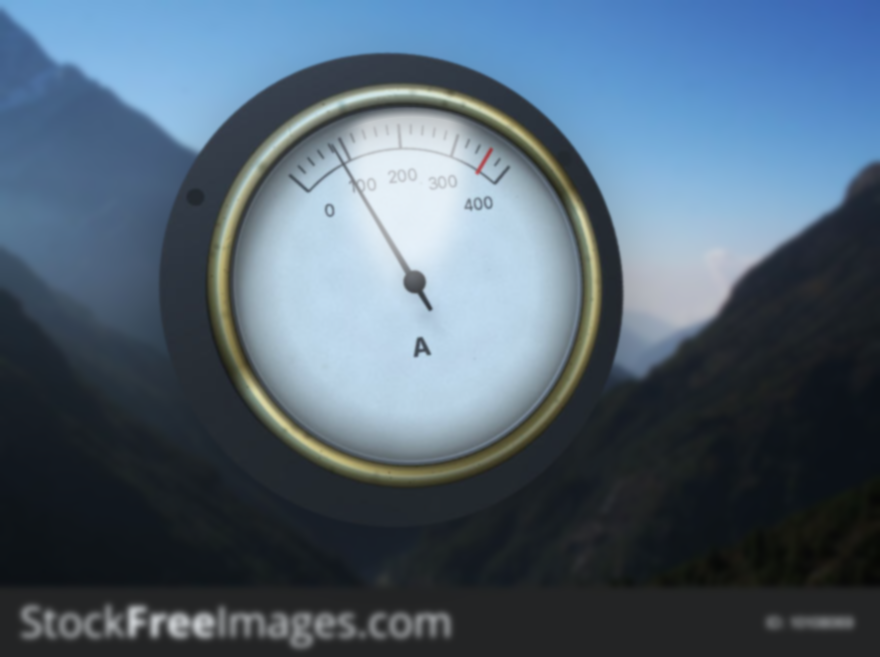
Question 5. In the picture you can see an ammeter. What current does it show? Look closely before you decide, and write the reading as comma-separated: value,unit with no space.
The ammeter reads 80,A
